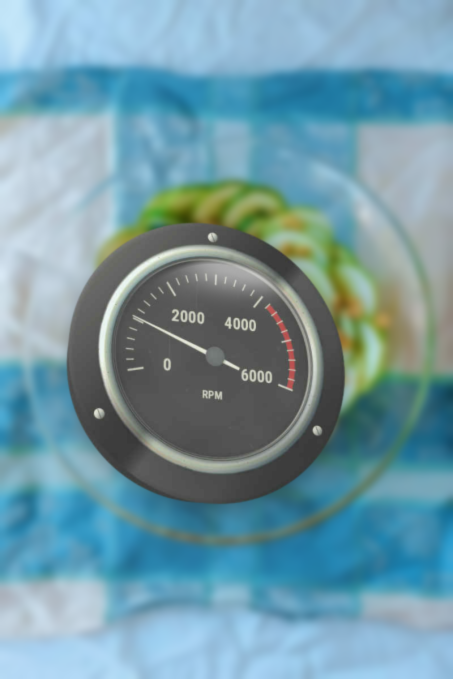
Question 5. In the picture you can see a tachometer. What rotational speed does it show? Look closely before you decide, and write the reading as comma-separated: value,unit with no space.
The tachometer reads 1000,rpm
